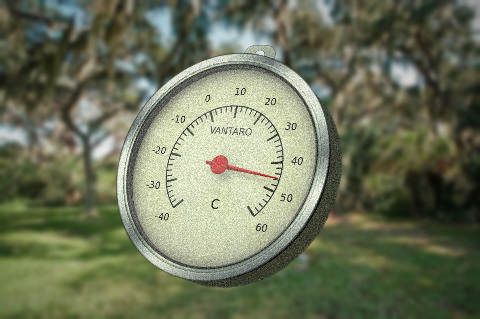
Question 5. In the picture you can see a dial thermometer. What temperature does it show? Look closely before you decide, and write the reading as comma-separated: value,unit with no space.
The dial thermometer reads 46,°C
